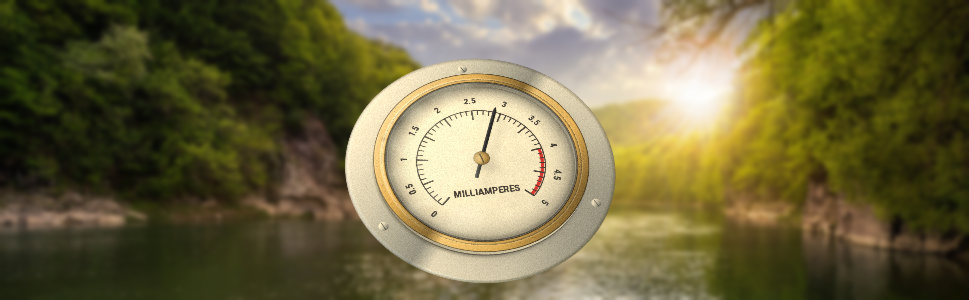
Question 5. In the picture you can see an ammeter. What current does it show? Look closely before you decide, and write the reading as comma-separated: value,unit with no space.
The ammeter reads 2.9,mA
